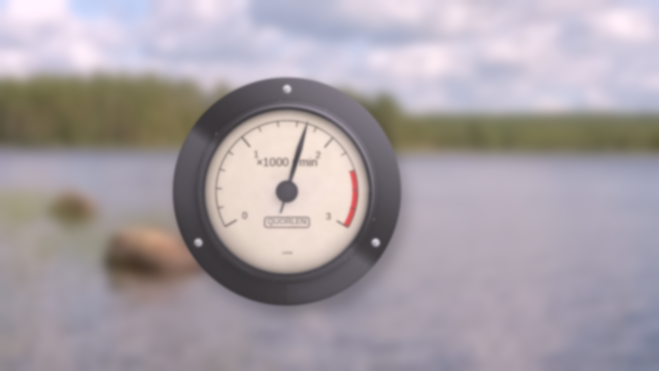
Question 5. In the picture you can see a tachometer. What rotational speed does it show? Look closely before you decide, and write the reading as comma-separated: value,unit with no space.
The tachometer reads 1700,rpm
